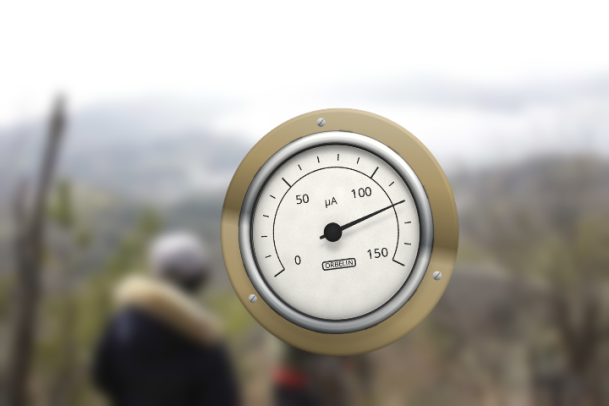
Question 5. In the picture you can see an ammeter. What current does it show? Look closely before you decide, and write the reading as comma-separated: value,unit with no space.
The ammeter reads 120,µA
